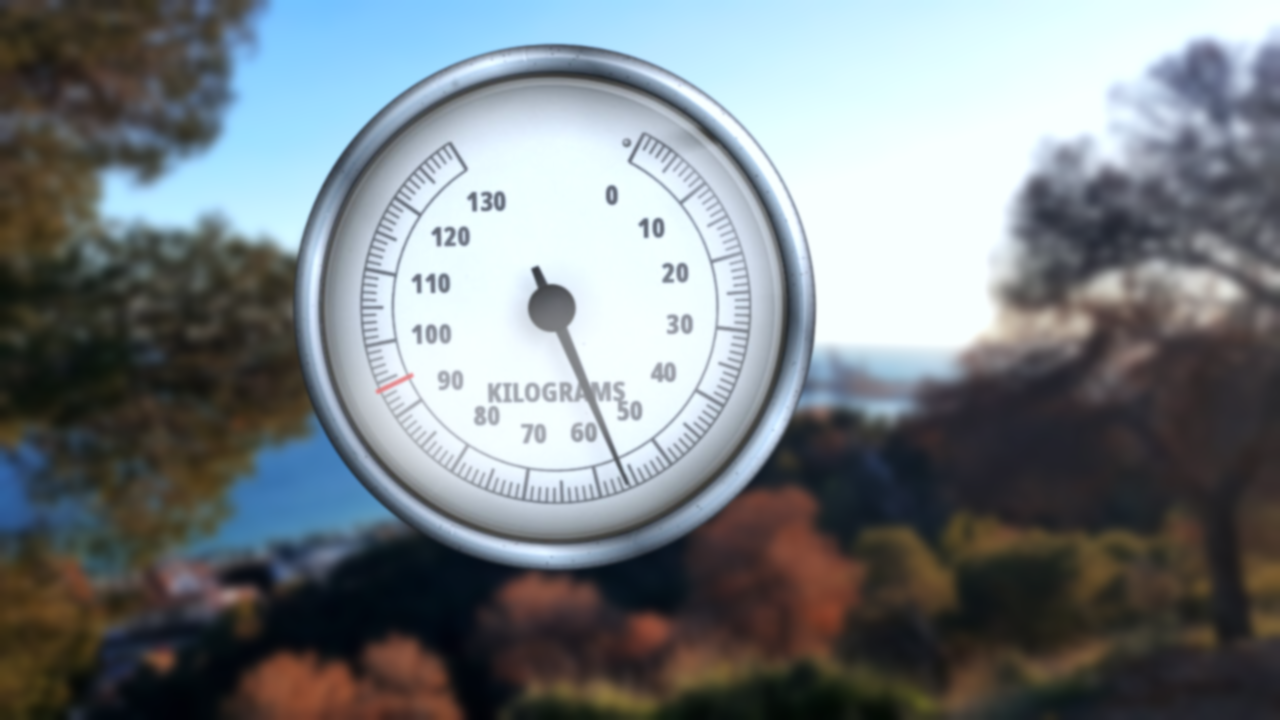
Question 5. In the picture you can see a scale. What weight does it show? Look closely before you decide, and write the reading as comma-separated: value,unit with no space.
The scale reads 56,kg
